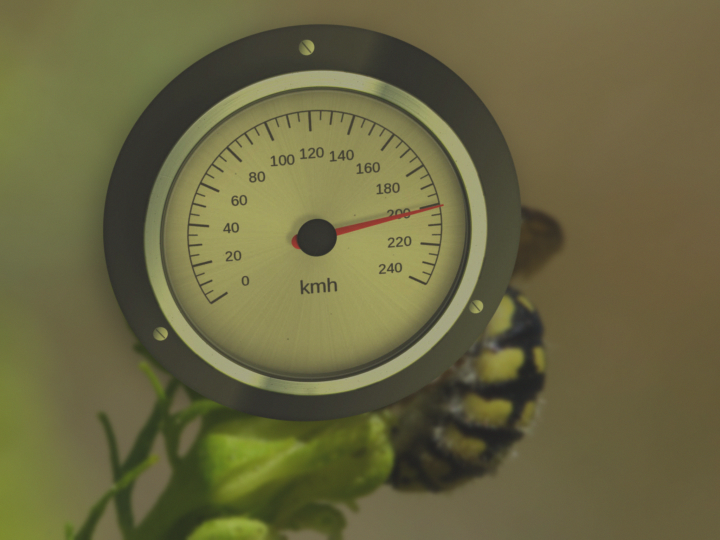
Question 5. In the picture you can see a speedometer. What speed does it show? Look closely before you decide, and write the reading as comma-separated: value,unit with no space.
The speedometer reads 200,km/h
